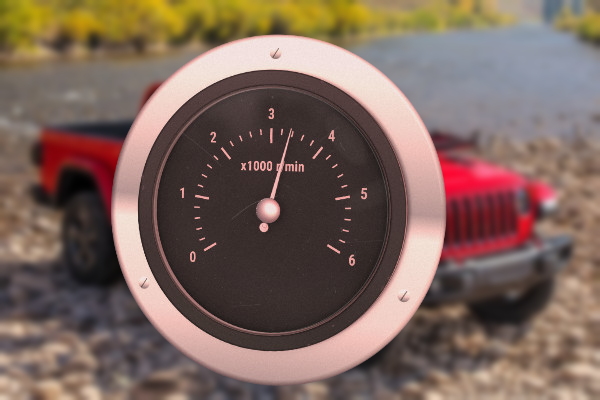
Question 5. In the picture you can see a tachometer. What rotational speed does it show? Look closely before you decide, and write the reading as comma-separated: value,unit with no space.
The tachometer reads 3400,rpm
